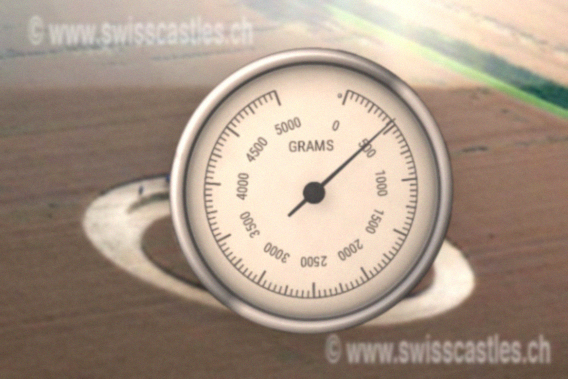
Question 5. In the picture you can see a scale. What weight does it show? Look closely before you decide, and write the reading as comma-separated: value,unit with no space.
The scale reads 450,g
